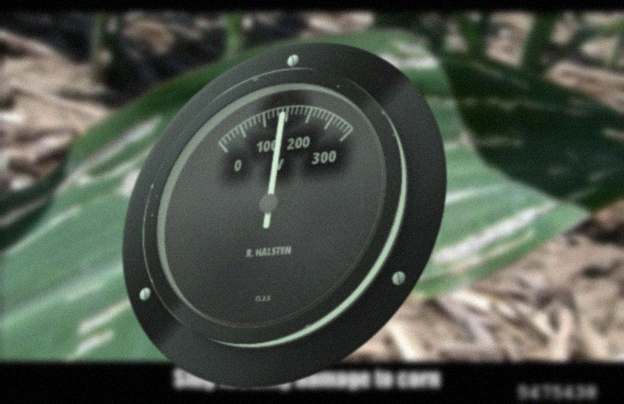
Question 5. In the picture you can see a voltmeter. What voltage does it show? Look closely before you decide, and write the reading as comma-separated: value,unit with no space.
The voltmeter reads 150,V
